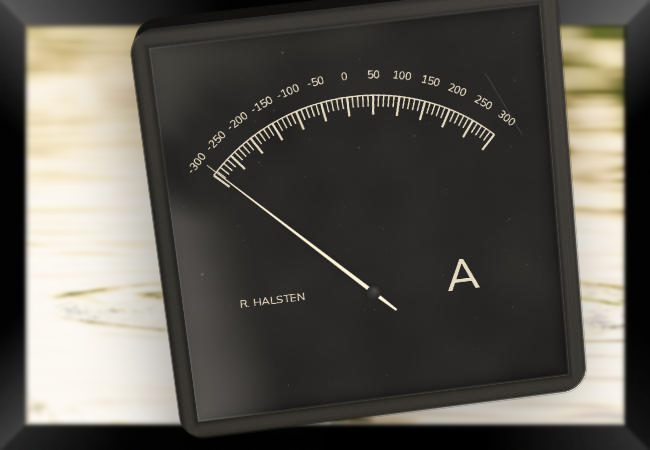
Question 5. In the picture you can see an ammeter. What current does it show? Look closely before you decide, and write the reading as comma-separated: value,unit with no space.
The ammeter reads -290,A
